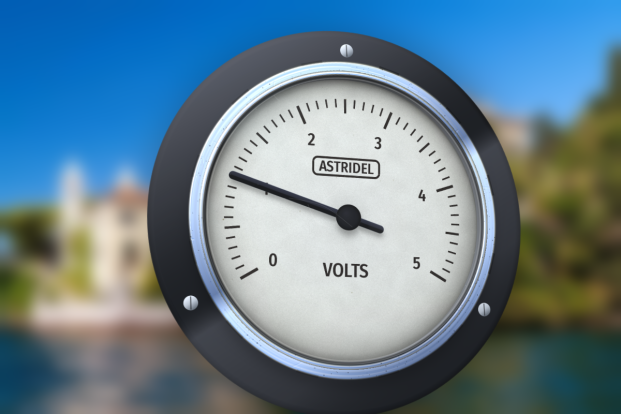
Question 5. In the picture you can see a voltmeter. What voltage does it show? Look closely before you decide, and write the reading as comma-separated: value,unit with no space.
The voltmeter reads 1,V
